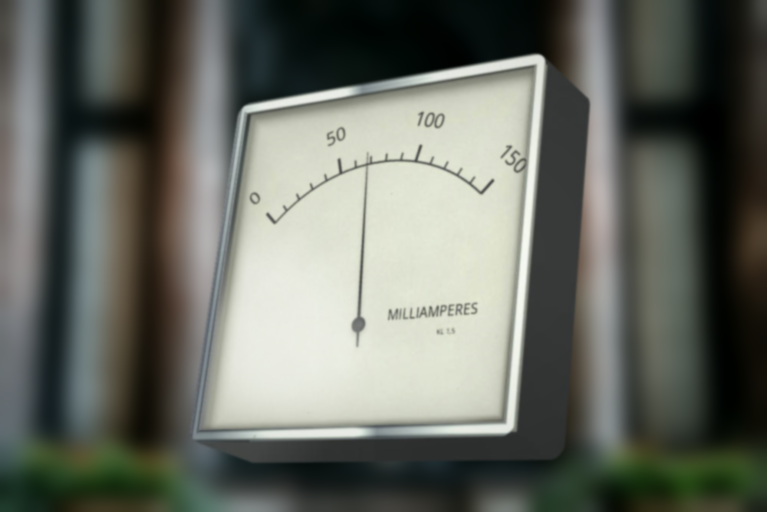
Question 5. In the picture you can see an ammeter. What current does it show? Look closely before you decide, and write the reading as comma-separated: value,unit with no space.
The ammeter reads 70,mA
